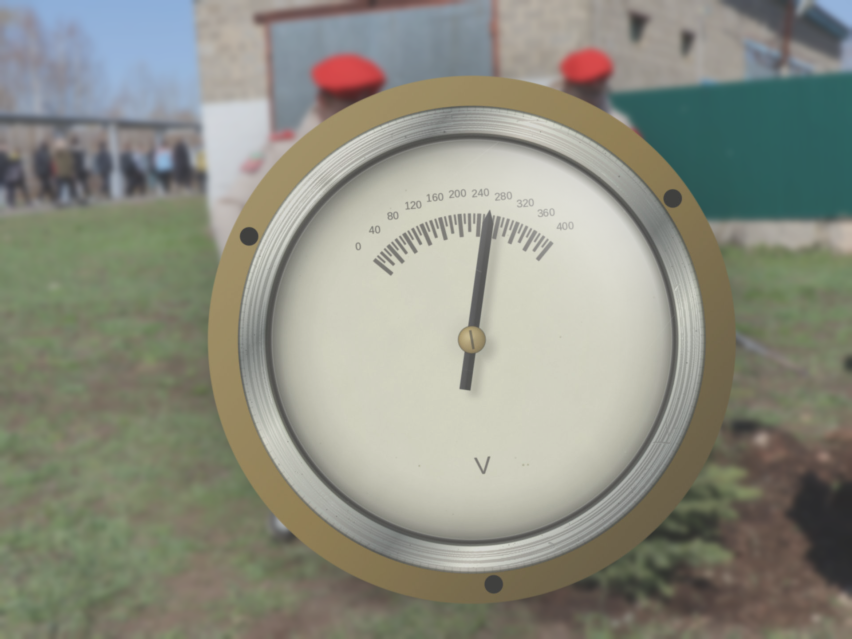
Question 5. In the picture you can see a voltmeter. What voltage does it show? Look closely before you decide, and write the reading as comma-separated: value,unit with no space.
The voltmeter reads 260,V
